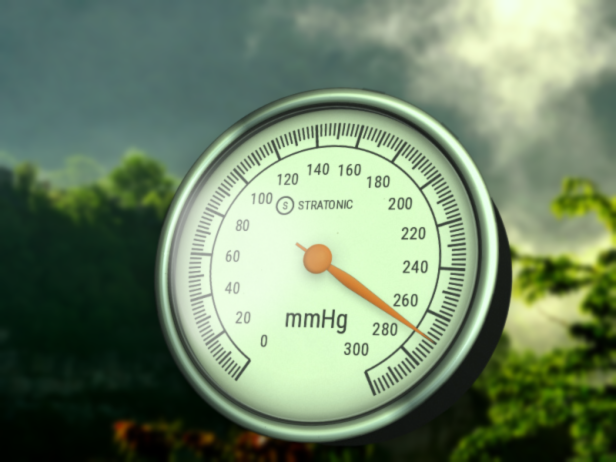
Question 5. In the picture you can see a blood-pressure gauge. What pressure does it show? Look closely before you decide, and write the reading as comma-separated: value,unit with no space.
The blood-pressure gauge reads 270,mmHg
